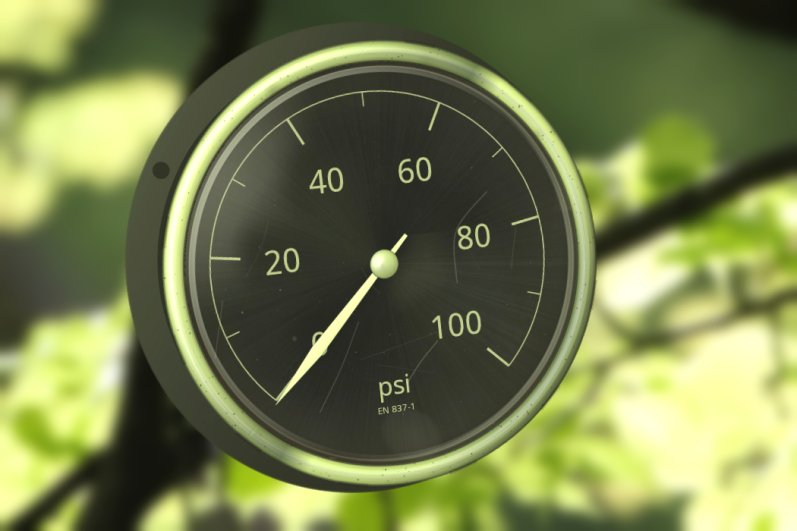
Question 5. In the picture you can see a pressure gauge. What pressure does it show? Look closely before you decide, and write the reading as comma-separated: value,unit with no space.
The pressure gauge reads 0,psi
